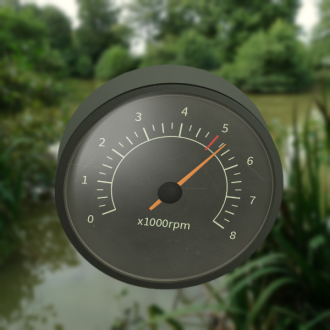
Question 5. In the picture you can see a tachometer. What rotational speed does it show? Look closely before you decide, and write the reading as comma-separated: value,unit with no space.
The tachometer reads 5250,rpm
